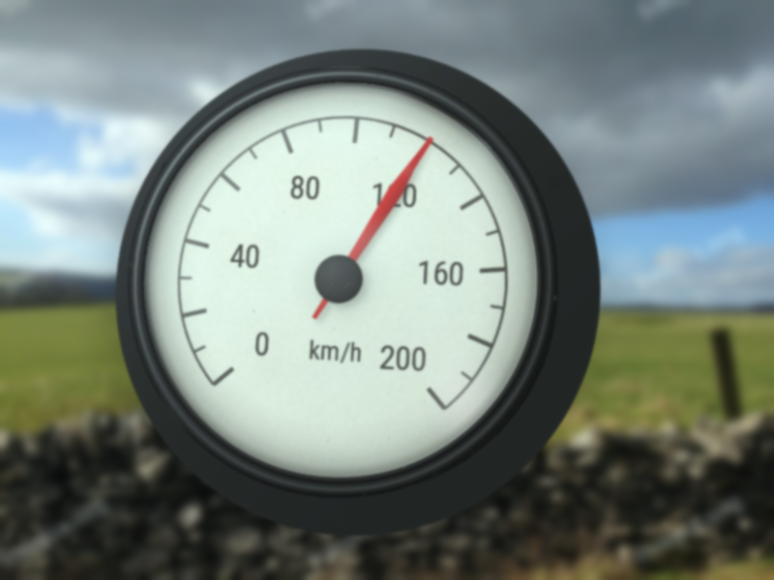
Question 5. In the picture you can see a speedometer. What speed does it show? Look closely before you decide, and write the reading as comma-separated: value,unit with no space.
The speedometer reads 120,km/h
